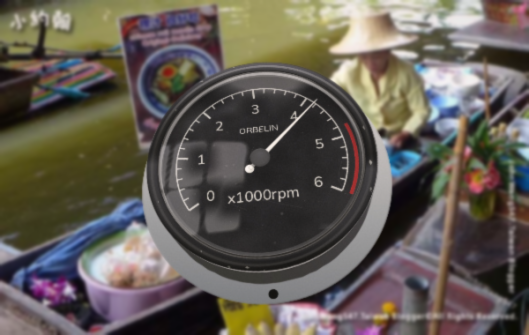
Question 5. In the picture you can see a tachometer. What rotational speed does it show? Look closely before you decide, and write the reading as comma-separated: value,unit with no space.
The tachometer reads 4200,rpm
